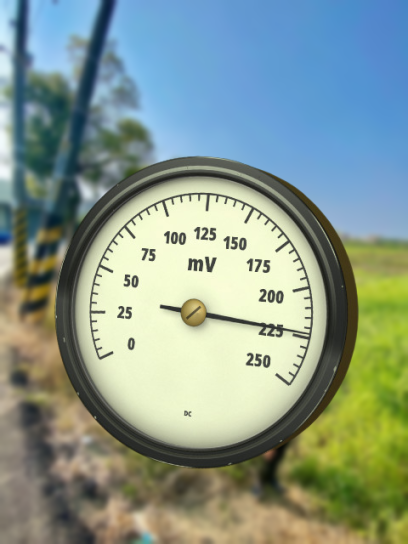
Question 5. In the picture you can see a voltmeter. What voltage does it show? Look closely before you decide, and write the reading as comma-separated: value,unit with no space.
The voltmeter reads 222.5,mV
